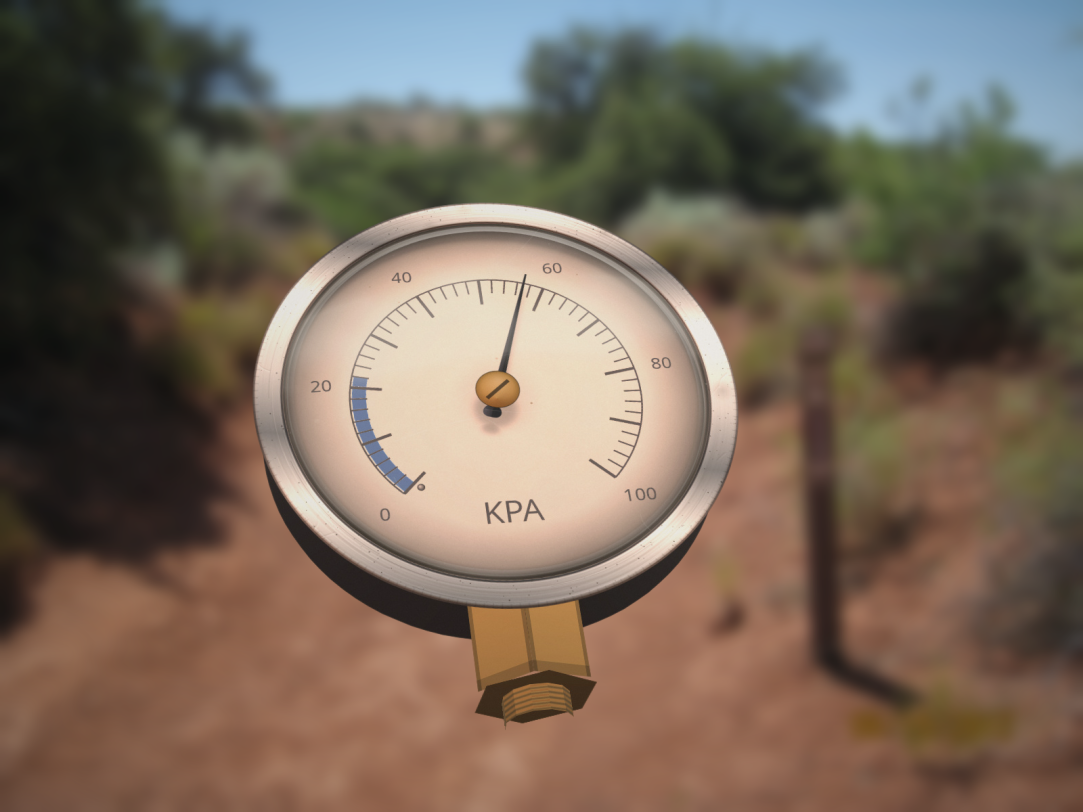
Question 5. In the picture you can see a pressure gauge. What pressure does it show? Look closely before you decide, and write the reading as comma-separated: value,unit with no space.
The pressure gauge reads 57,kPa
